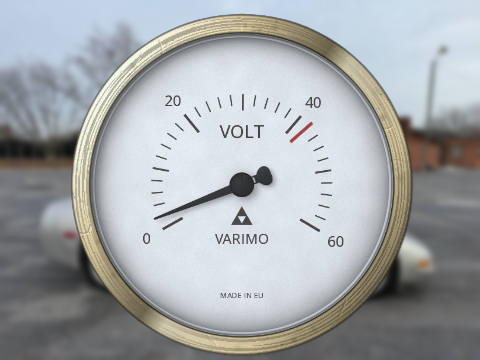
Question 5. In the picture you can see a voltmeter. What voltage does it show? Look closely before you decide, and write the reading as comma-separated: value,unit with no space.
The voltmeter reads 2,V
